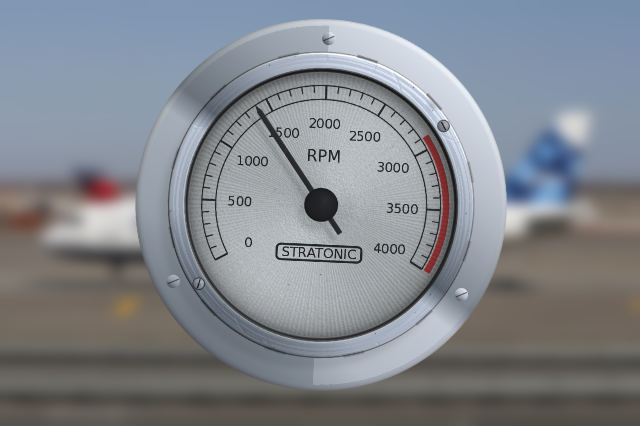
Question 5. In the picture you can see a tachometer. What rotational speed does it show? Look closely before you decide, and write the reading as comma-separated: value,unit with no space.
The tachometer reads 1400,rpm
